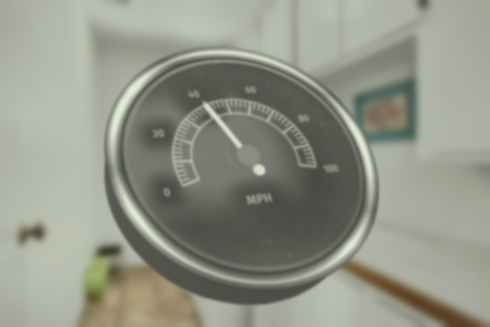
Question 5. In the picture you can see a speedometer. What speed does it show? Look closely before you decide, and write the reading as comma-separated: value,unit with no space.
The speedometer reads 40,mph
